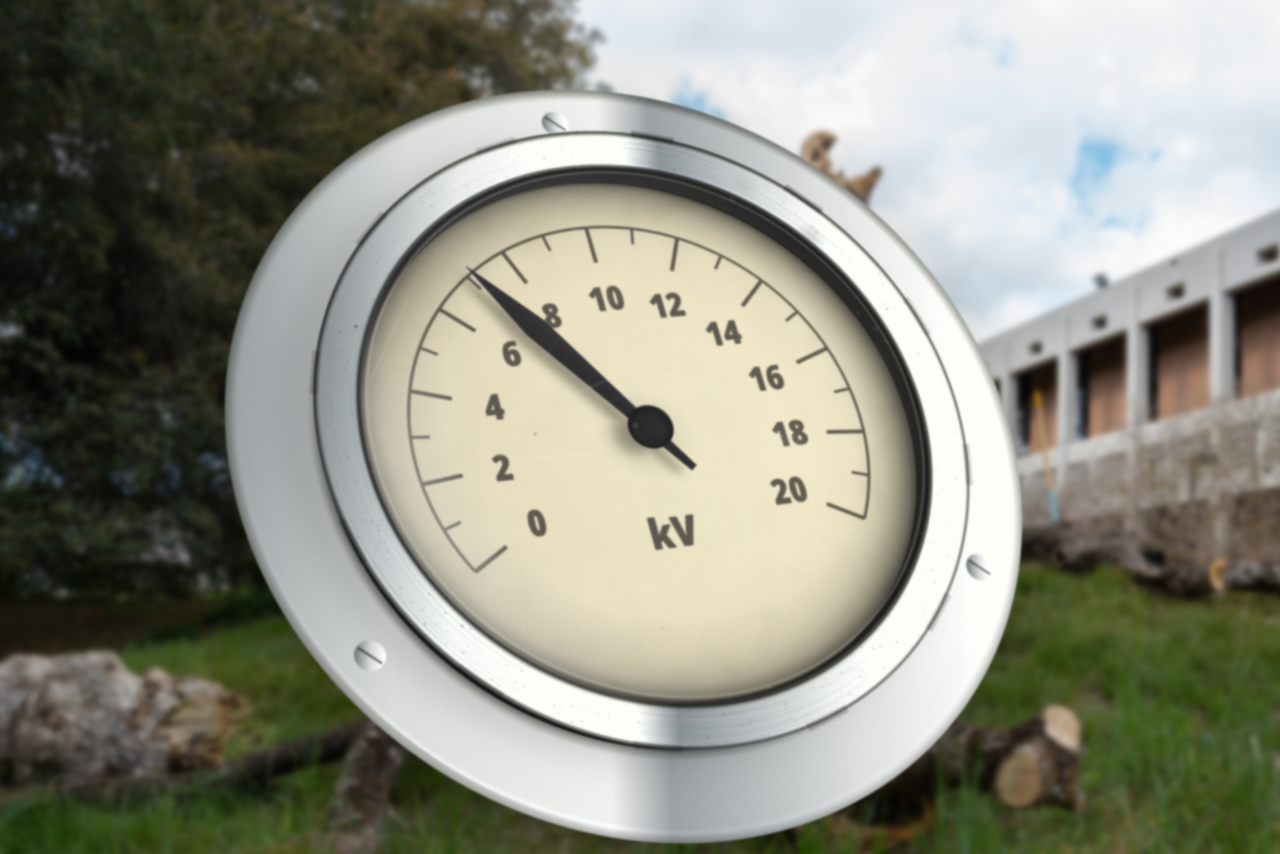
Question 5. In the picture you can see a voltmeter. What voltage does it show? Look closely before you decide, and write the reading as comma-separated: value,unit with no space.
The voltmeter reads 7,kV
